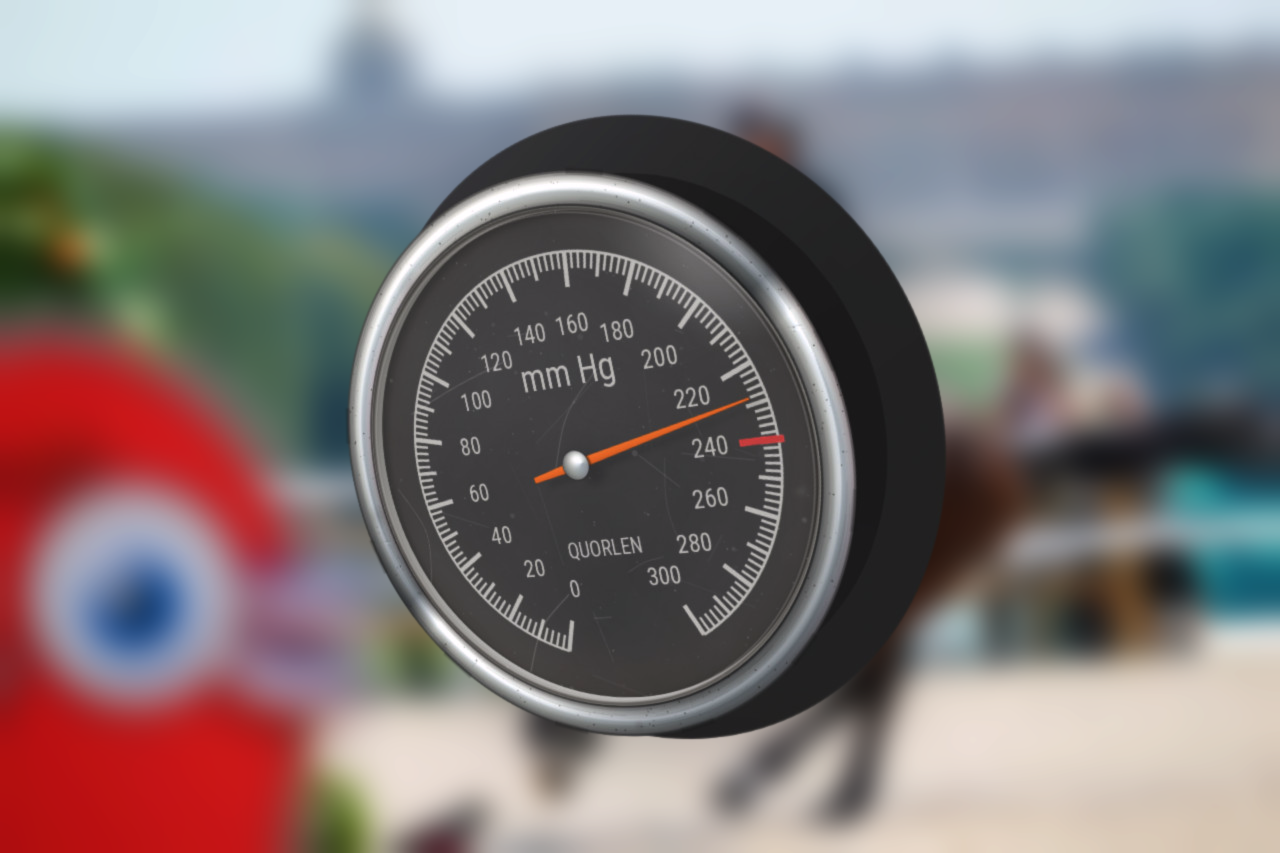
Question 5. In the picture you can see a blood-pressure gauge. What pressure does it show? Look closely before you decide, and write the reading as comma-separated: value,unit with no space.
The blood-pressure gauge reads 228,mmHg
